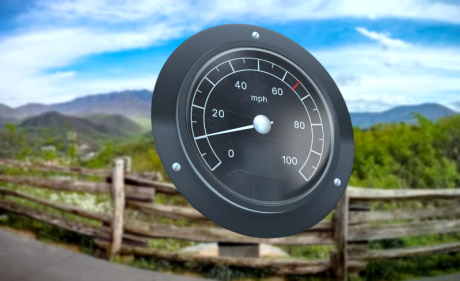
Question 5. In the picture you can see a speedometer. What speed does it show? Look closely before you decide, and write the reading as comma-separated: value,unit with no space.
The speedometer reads 10,mph
